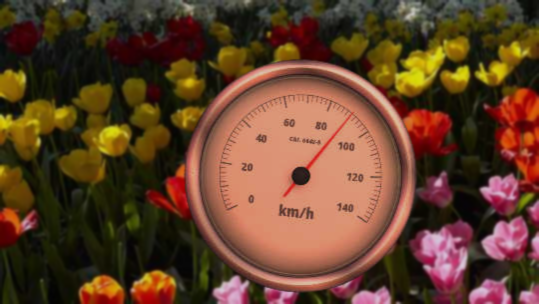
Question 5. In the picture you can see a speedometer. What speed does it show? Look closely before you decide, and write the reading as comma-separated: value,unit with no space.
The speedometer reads 90,km/h
